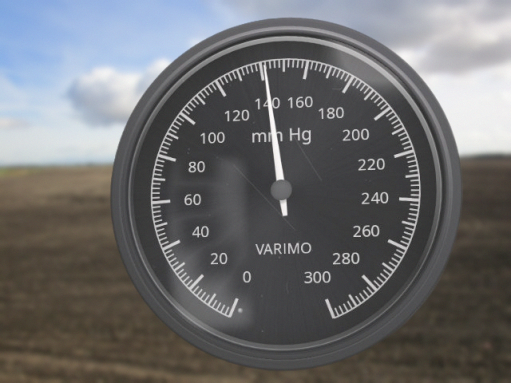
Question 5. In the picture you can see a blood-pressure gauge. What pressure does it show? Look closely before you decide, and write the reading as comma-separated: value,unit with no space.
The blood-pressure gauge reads 142,mmHg
